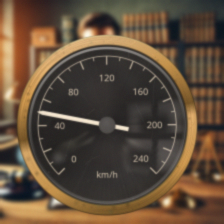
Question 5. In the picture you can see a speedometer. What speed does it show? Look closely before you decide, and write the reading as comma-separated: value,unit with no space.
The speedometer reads 50,km/h
